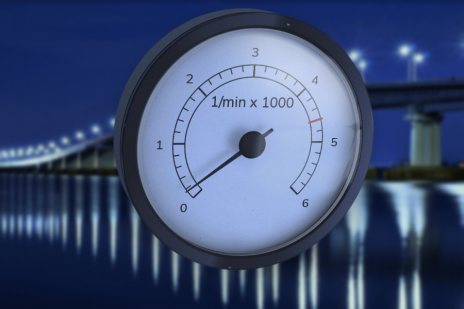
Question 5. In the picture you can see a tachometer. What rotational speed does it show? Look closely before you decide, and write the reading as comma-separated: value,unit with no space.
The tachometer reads 200,rpm
